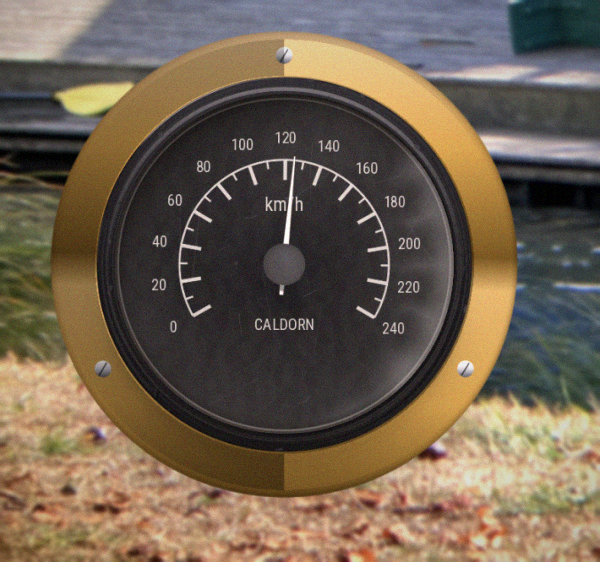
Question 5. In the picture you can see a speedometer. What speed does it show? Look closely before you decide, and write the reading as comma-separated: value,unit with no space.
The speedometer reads 125,km/h
